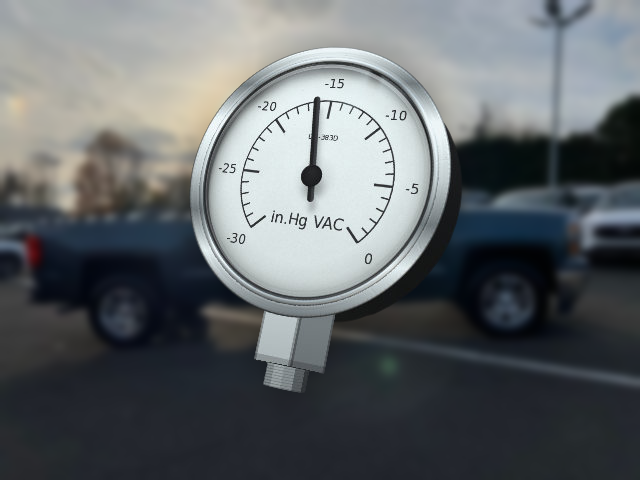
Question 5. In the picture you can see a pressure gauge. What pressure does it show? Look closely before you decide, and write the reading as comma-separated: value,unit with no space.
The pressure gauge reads -16,inHg
